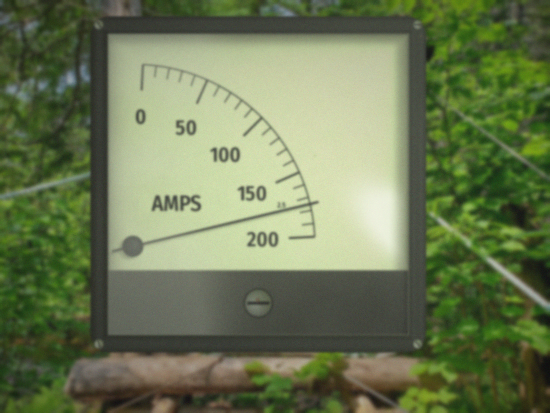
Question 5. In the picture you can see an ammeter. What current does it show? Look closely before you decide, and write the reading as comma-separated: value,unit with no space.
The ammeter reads 175,A
